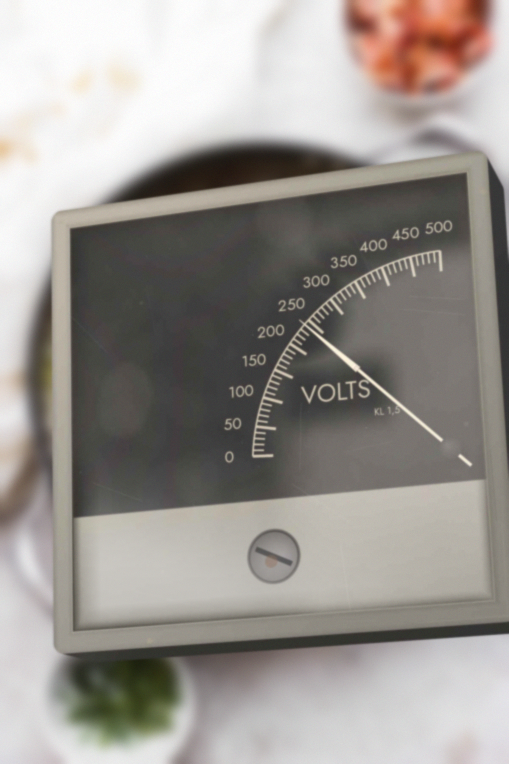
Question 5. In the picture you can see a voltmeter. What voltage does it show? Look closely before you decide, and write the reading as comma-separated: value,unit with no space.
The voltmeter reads 240,V
